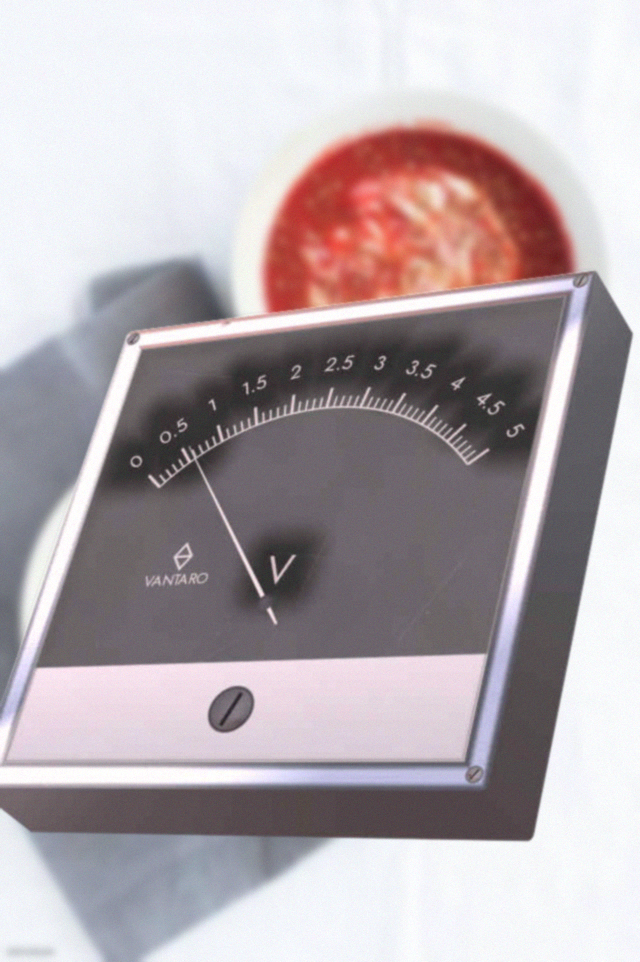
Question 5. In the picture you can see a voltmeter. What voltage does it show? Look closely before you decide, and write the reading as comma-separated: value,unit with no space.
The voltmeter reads 0.6,V
